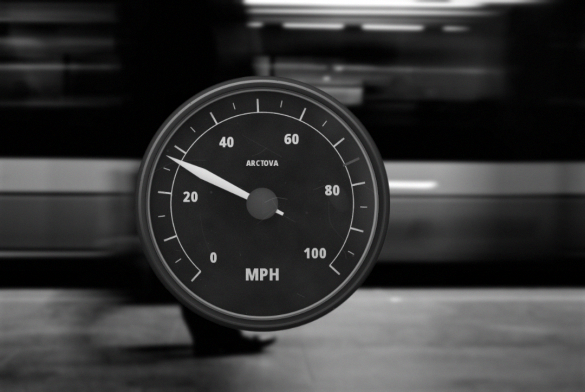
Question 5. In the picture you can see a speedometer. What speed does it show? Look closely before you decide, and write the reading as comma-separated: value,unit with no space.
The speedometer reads 27.5,mph
